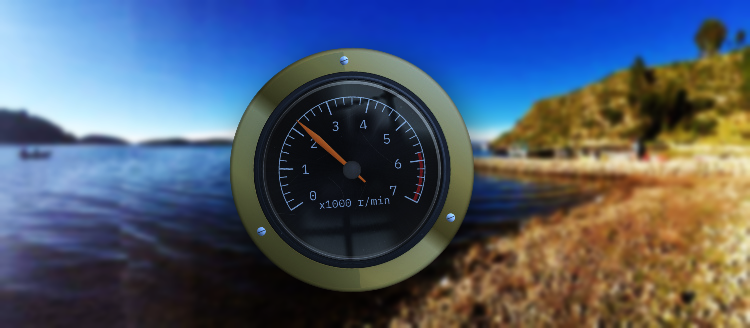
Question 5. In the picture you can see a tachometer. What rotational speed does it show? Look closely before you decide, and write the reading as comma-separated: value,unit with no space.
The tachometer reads 2200,rpm
